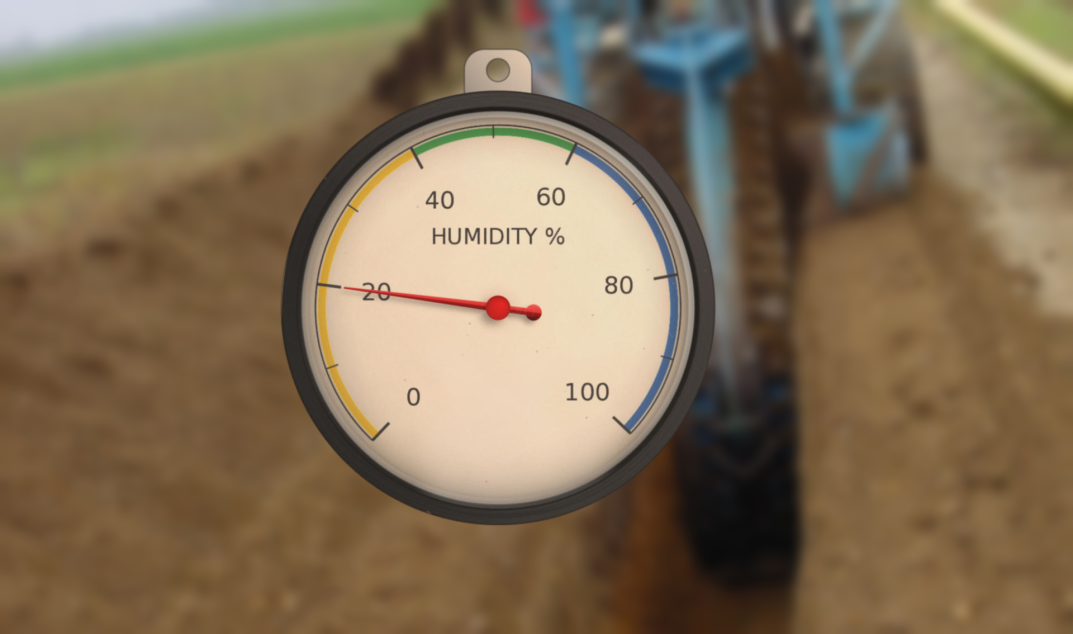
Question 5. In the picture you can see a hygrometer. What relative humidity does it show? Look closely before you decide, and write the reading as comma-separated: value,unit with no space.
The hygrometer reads 20,%
